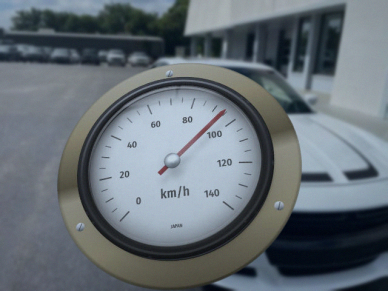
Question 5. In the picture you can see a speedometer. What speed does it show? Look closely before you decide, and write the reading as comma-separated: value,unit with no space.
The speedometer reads 95,km/h
